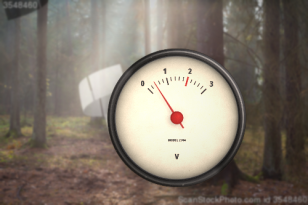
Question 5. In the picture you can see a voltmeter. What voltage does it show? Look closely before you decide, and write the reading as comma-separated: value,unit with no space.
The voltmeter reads 0.4,V
